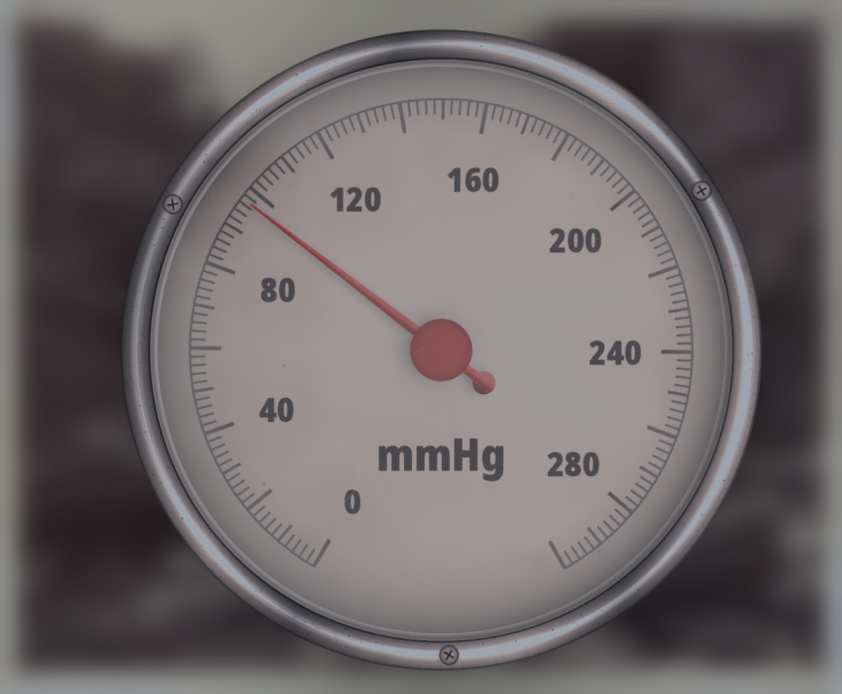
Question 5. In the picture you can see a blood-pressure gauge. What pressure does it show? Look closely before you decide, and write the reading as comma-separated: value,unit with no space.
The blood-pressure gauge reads 97,mmHg
